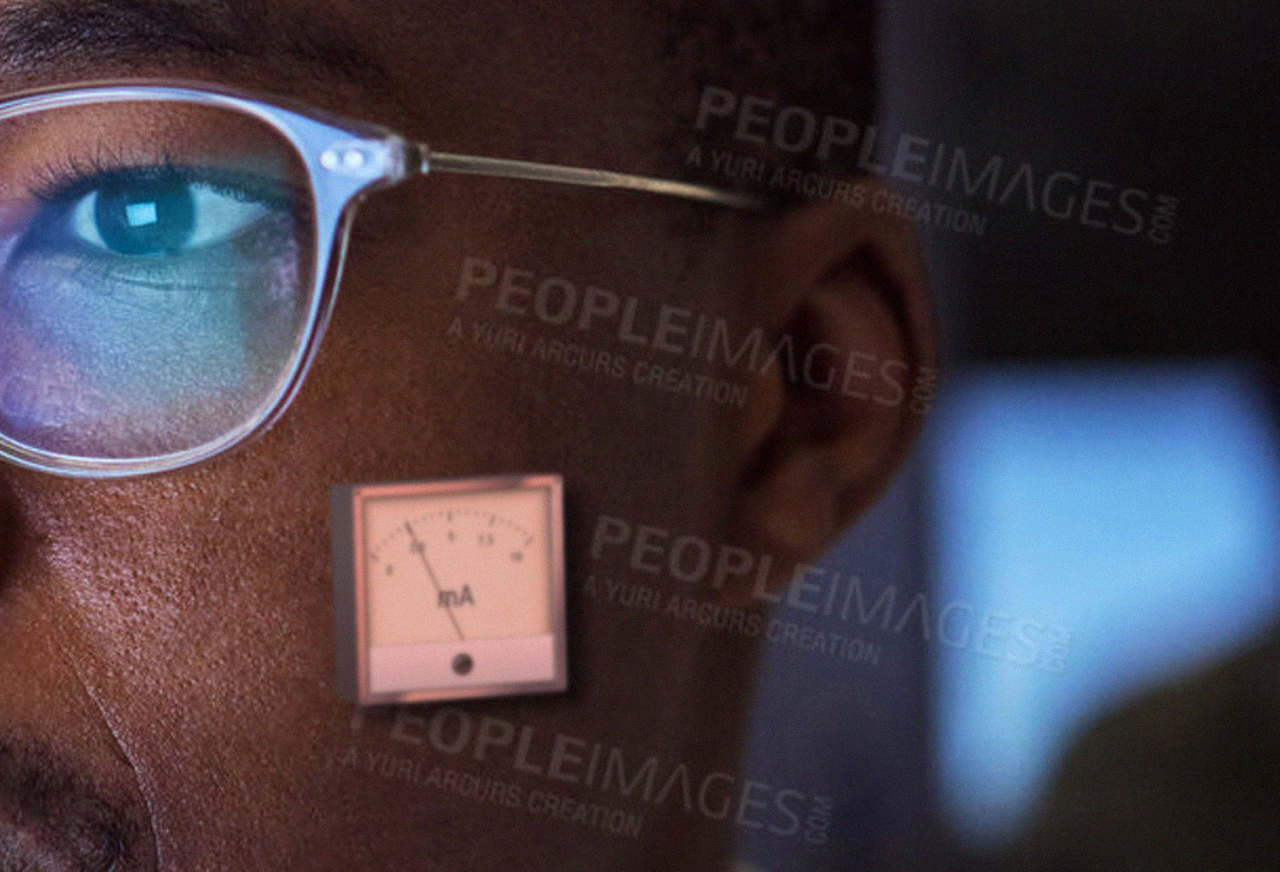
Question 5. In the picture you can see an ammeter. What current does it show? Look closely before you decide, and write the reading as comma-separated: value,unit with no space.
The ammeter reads 2.5,mA
